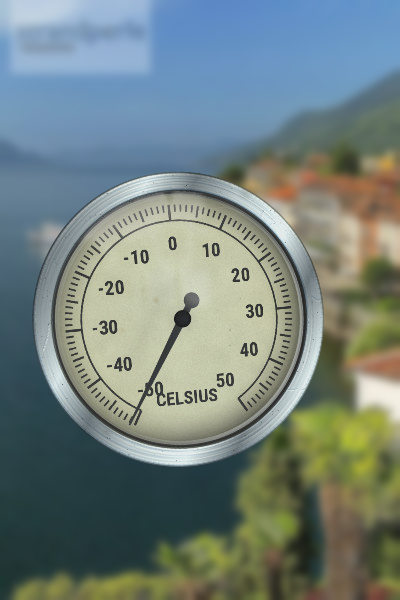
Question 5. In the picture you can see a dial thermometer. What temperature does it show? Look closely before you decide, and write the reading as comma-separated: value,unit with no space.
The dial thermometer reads -49,°C
